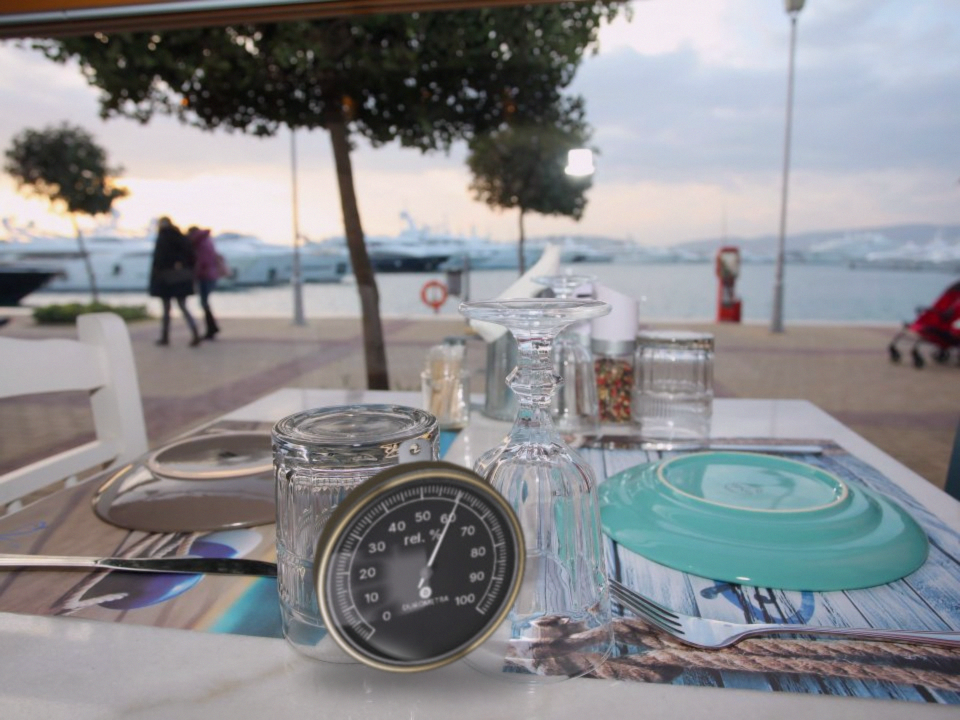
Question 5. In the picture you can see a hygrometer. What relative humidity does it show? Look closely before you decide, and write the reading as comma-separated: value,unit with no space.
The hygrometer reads 60,%
